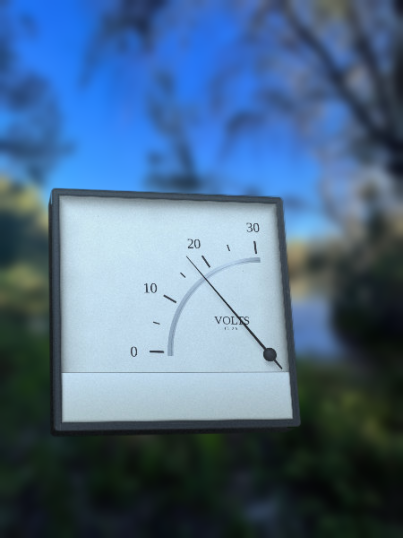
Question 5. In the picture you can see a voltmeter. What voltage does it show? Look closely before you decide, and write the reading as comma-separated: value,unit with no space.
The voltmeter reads 17.5,V
